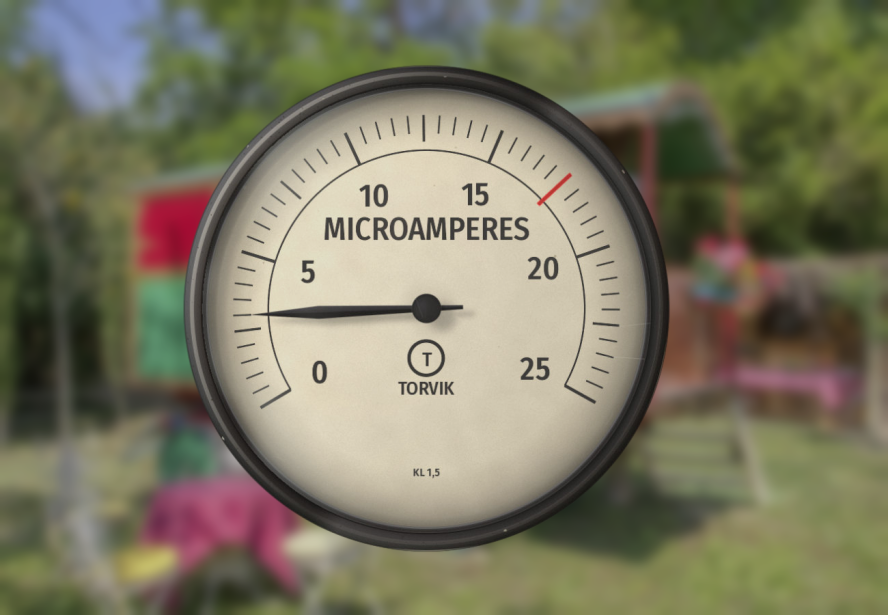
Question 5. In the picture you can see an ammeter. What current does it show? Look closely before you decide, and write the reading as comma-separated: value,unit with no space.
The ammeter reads 3,µA
